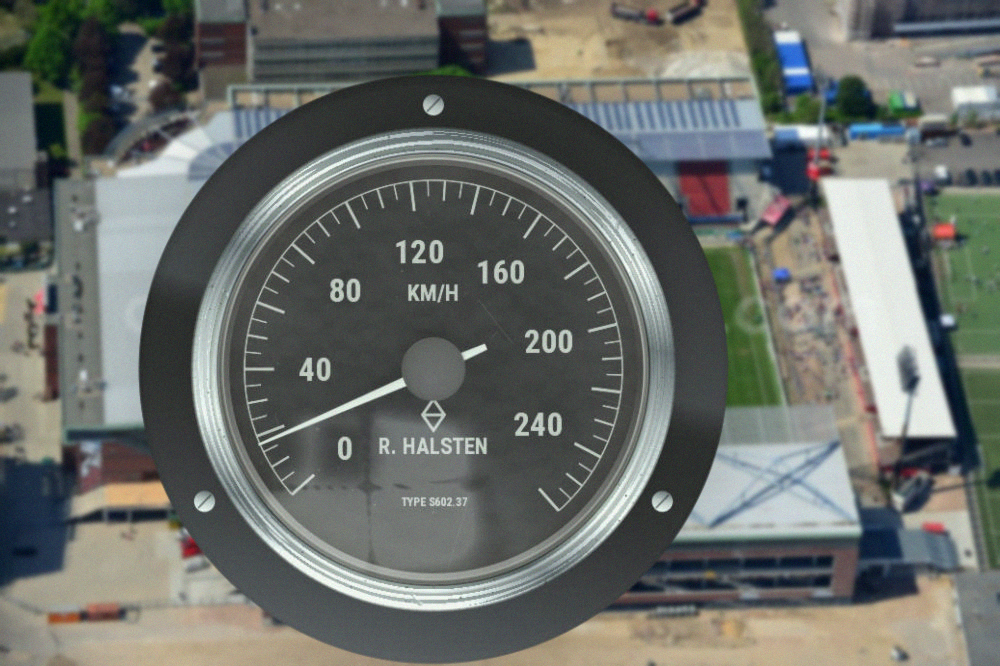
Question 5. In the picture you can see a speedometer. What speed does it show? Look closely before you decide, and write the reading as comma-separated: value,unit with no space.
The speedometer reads 17.5,km/h
